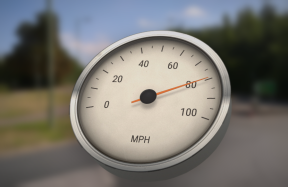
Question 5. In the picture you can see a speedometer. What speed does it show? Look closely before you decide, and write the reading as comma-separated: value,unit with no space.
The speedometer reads 80,mph
